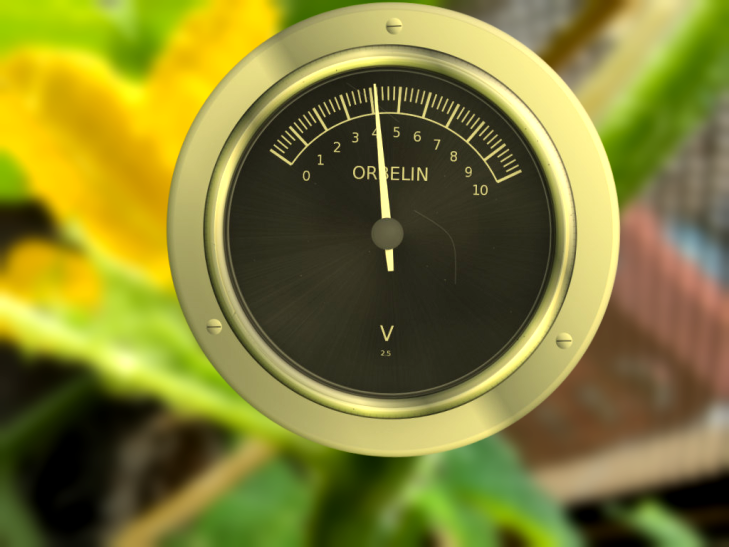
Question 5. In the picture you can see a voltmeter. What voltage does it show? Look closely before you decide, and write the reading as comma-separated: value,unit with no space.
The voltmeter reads 4.2,V
